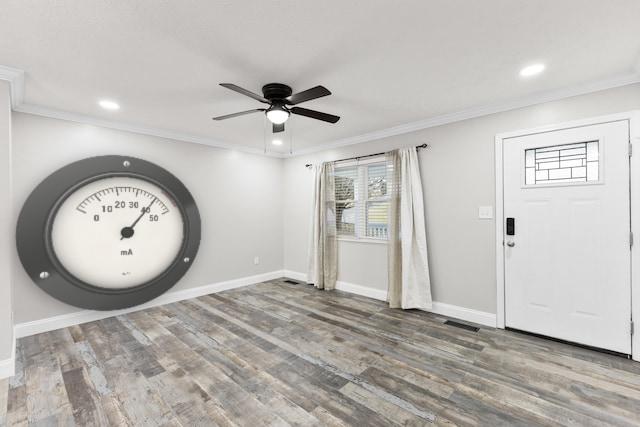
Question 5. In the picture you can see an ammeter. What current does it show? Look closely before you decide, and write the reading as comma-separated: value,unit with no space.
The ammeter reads 40,mA
